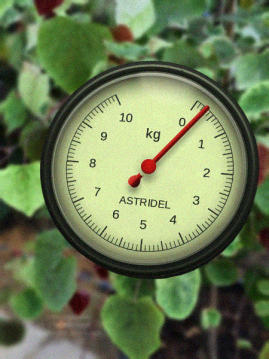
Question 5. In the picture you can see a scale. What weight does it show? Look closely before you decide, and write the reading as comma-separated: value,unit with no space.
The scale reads 0.3,kg
